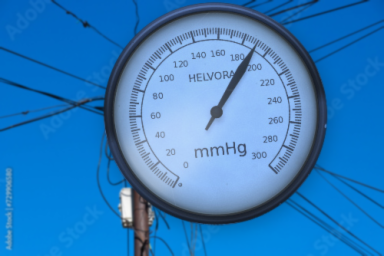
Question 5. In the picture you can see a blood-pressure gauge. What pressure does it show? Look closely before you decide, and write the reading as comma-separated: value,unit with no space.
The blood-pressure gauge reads 190,mmHg
